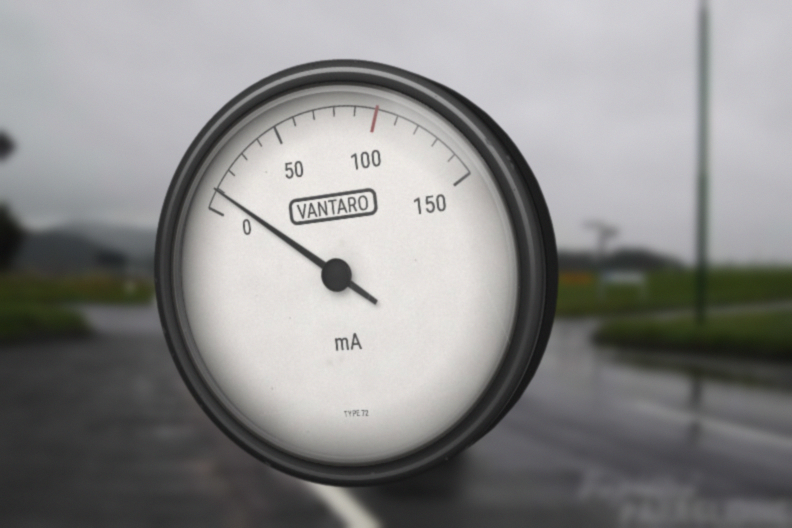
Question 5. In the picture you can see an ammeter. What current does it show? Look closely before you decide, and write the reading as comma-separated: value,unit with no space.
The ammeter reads 10,mA
